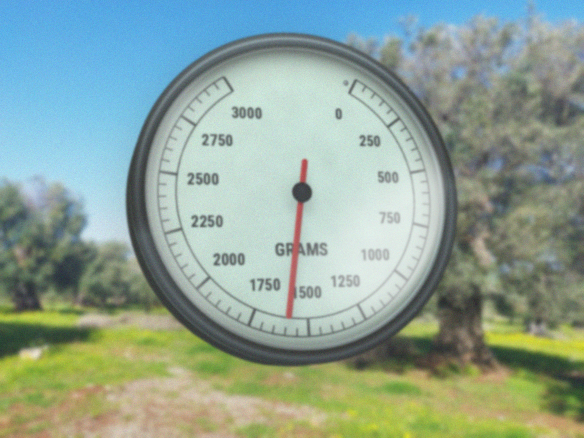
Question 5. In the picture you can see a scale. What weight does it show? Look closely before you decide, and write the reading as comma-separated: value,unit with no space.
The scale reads 1600,g
